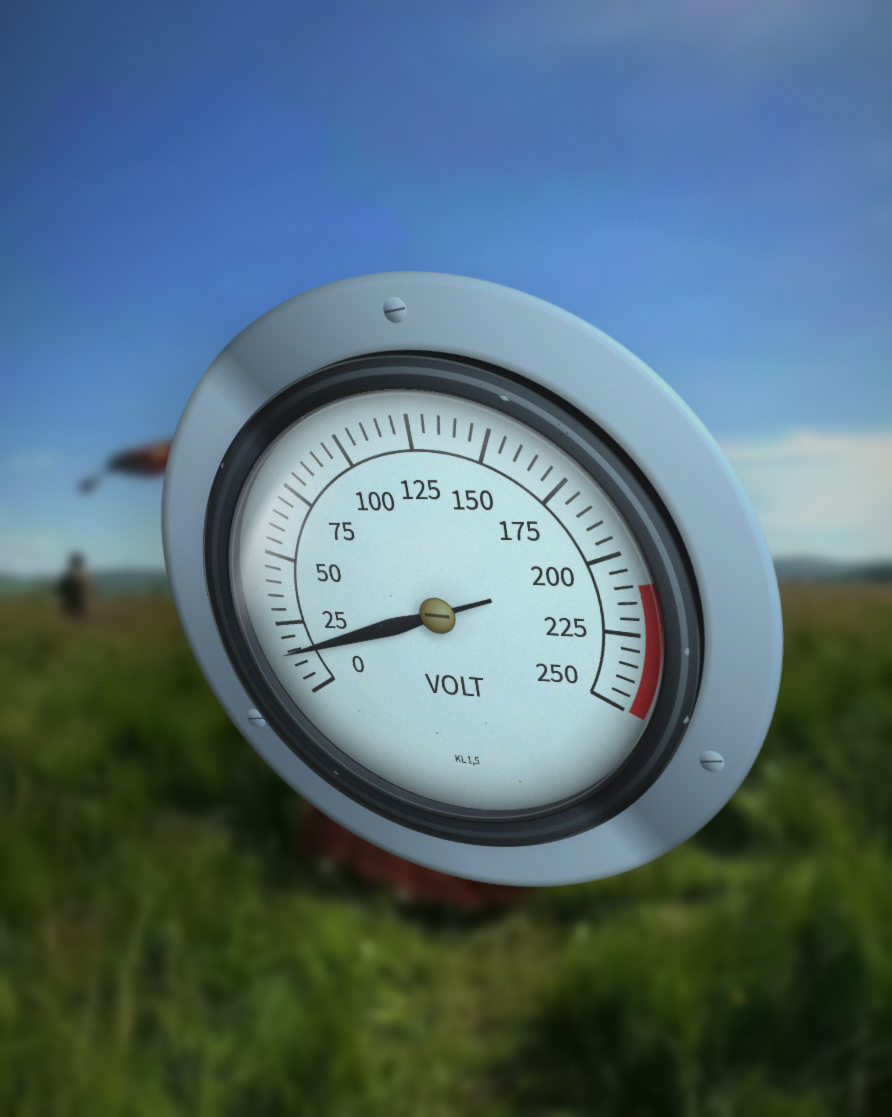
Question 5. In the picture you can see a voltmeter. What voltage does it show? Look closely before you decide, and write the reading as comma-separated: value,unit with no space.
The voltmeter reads 15,V
